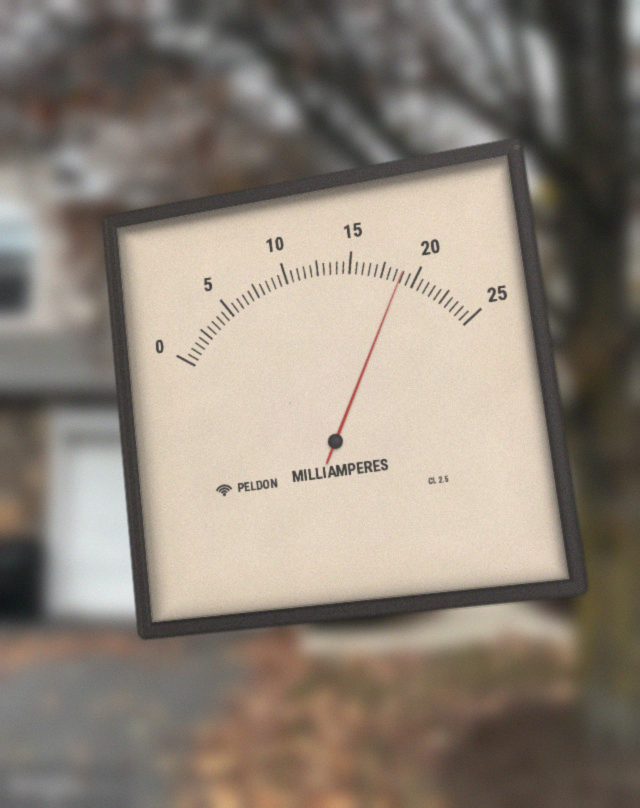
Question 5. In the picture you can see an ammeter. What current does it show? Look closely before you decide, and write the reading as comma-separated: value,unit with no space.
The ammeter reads 19,mA
